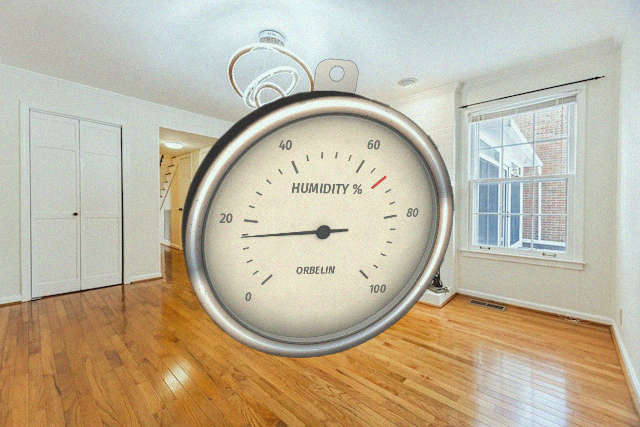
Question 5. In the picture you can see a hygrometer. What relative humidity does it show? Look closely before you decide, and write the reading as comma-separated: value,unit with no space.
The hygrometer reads 16,%
